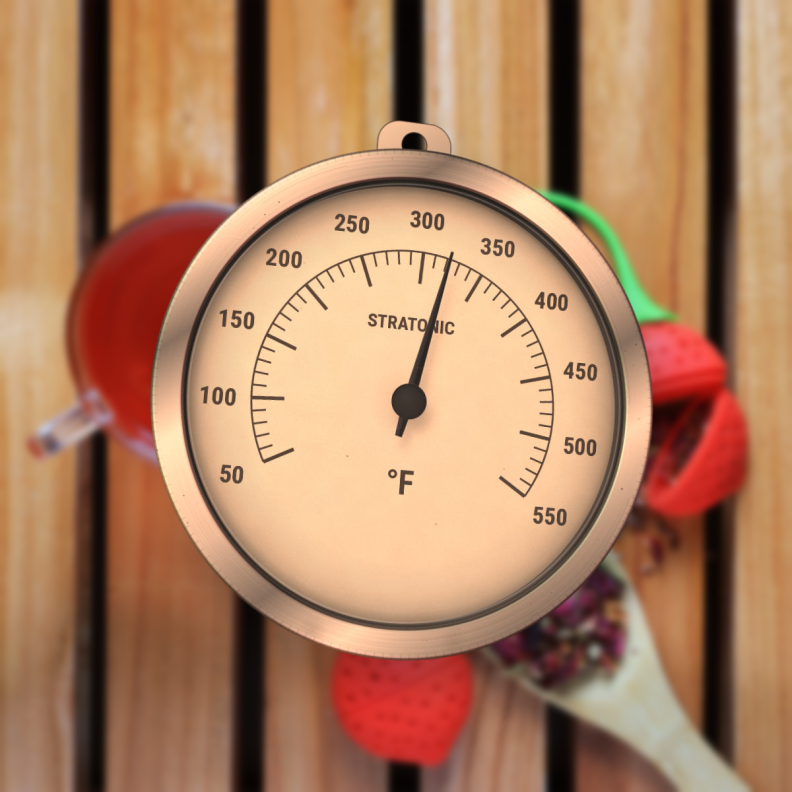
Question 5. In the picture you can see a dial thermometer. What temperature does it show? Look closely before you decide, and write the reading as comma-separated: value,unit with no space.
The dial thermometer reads 320,°F
